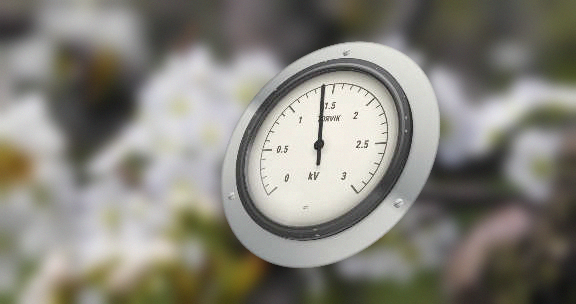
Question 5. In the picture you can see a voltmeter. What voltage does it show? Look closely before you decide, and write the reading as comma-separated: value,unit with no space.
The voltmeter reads 1.4,kV
